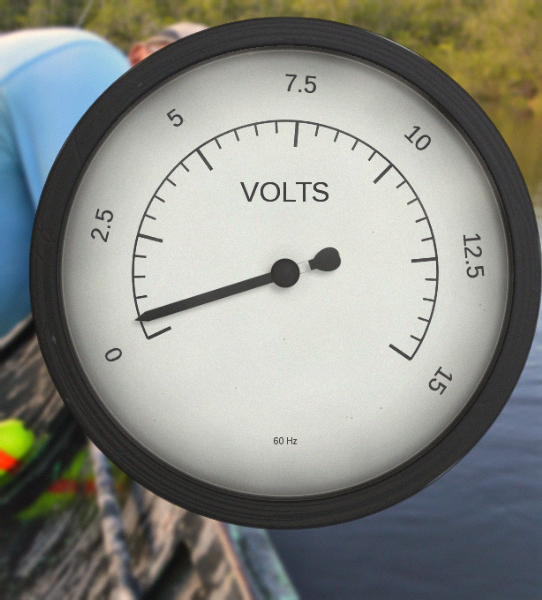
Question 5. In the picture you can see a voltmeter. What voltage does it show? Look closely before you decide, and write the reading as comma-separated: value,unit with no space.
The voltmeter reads 0.5,V
